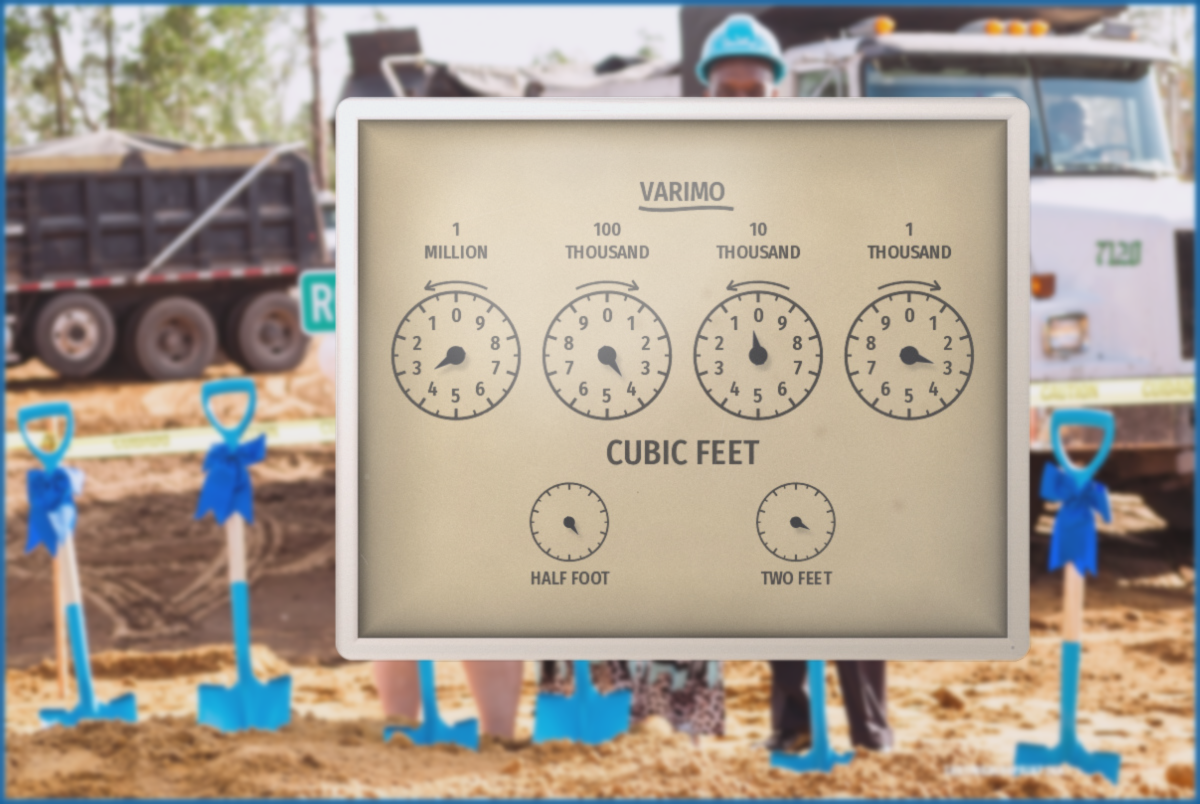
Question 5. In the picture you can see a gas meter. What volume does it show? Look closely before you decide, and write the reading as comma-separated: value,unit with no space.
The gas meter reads 340300,ft³
